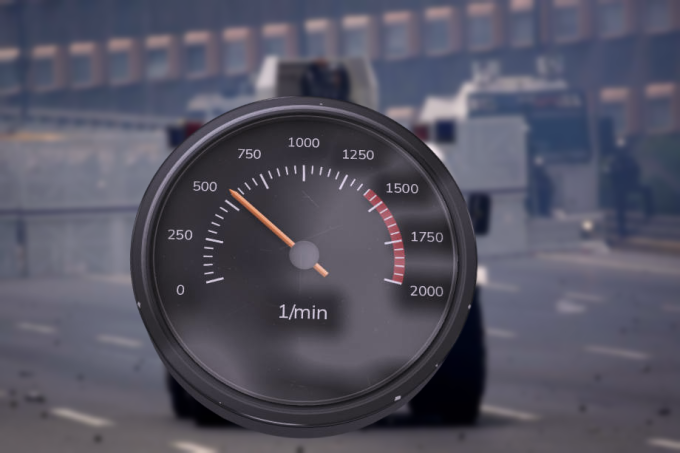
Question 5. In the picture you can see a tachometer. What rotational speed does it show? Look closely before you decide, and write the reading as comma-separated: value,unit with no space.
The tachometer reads 550,rpm
